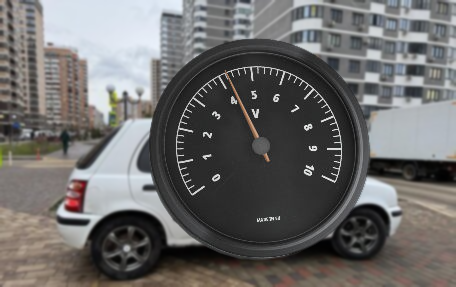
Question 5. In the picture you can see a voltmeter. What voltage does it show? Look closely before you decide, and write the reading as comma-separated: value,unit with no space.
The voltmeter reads 4.2,V
